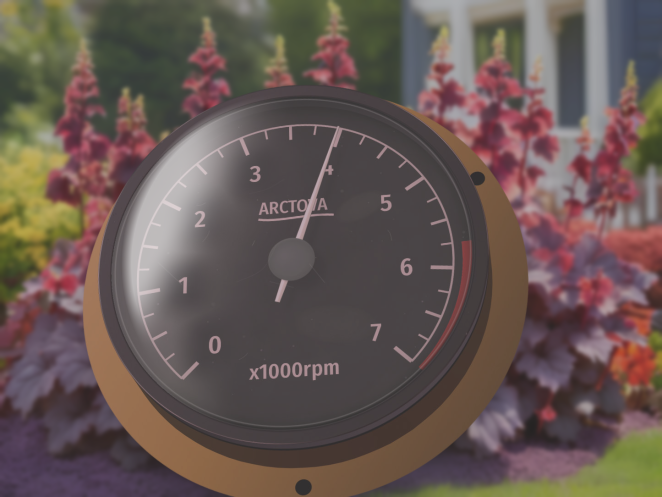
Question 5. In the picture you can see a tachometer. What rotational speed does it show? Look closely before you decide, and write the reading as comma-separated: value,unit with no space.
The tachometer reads 4000,rpm
